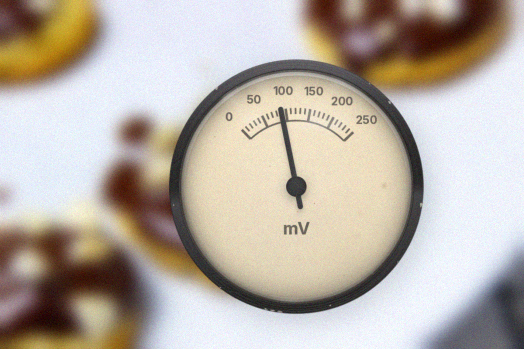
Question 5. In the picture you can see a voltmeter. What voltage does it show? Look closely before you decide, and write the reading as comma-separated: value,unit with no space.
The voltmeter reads 90,mV
